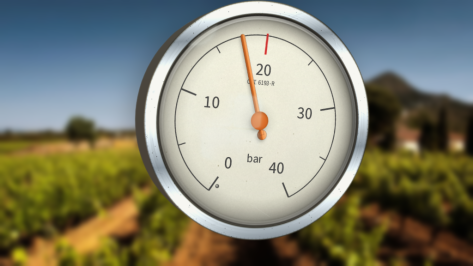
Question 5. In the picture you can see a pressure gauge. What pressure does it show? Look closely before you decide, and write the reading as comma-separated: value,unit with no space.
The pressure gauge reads 17.5,bar
